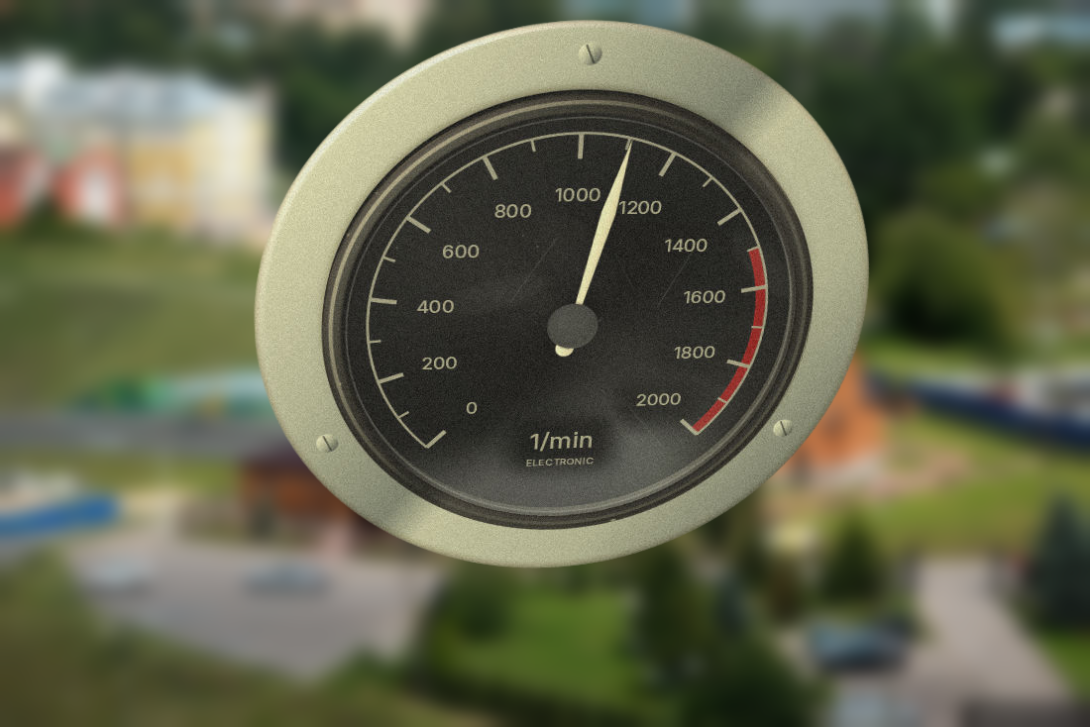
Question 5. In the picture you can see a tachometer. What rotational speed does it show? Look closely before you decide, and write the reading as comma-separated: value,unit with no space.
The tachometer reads 1100,rpm
